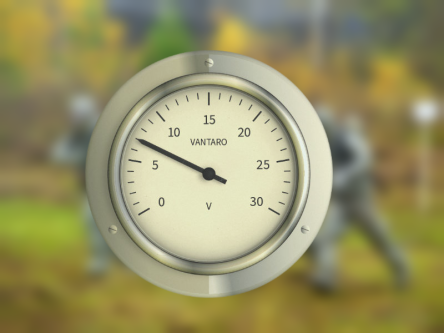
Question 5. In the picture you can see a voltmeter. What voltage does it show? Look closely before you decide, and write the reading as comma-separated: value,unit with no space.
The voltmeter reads 7,V
